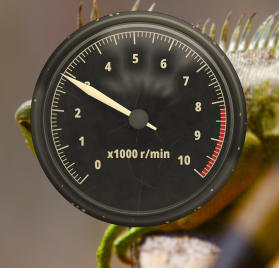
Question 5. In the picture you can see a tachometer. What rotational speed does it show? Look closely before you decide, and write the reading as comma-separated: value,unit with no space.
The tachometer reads 2900,rpm
